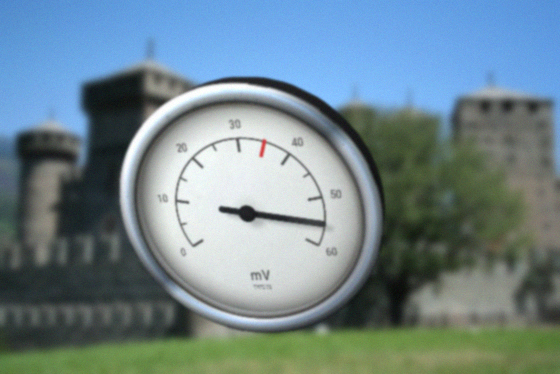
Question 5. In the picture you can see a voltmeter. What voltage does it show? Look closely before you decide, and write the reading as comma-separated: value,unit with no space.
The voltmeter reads 55,mV
